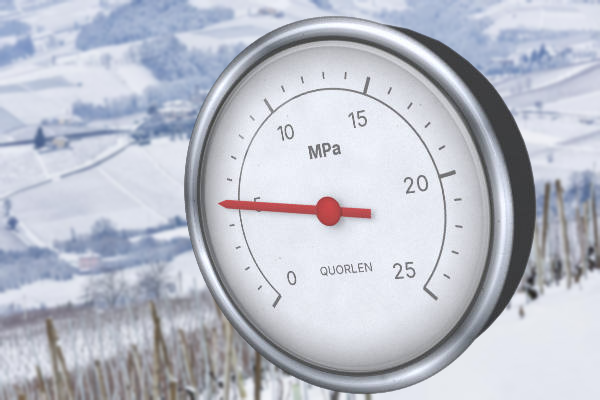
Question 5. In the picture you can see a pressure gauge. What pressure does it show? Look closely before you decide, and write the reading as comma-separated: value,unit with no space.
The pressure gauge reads 5,MPa
